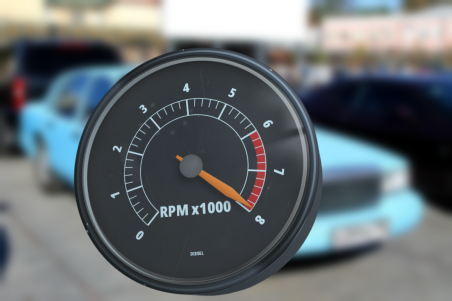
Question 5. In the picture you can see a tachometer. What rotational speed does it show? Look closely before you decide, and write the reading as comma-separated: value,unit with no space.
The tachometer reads 7900,rpm
